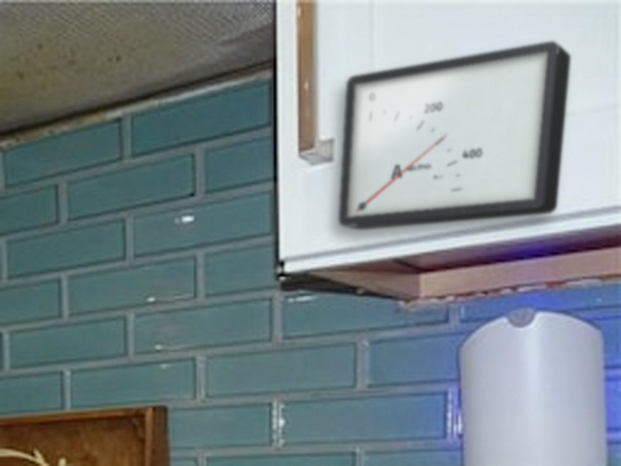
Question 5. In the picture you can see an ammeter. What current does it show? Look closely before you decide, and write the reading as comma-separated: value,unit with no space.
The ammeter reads 300,A
